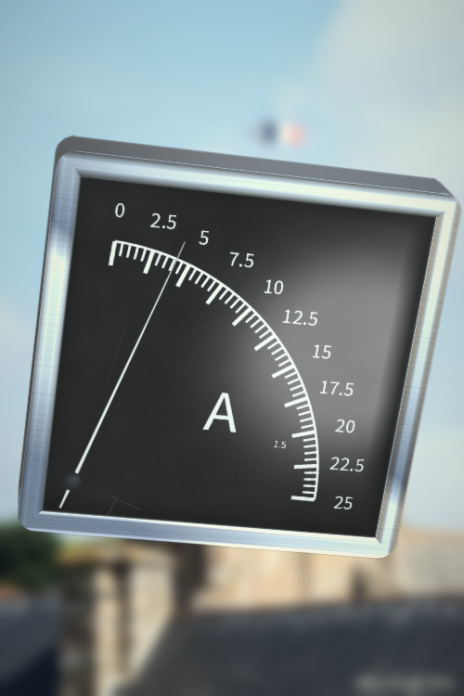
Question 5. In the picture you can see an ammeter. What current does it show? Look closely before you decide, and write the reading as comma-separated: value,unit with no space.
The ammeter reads 4,A
